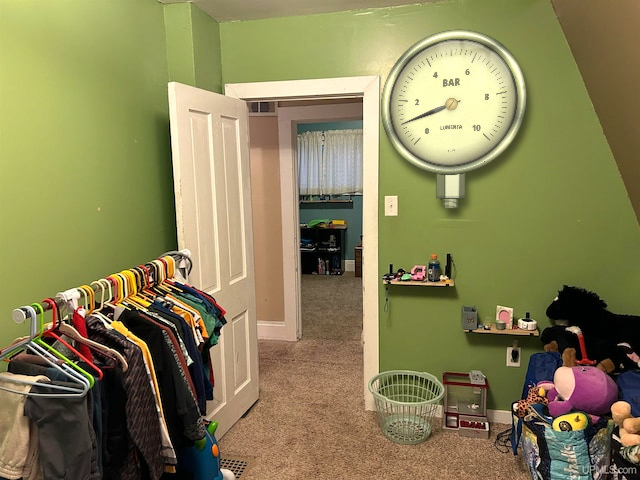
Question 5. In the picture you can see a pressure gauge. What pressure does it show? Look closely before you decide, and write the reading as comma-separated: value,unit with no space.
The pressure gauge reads 1,bar
